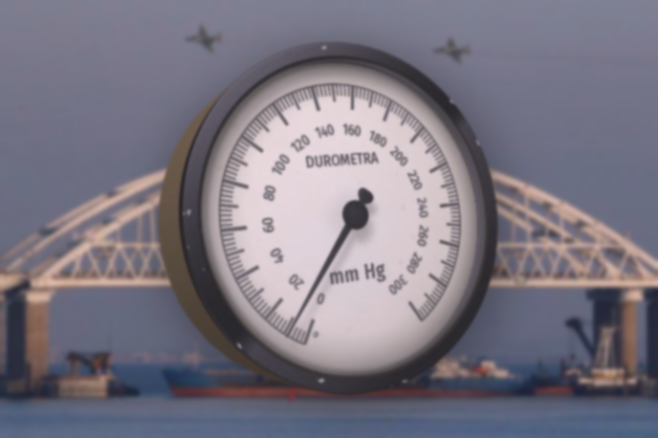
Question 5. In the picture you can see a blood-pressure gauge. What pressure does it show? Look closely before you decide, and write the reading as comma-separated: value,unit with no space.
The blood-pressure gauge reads 10,mmHg
